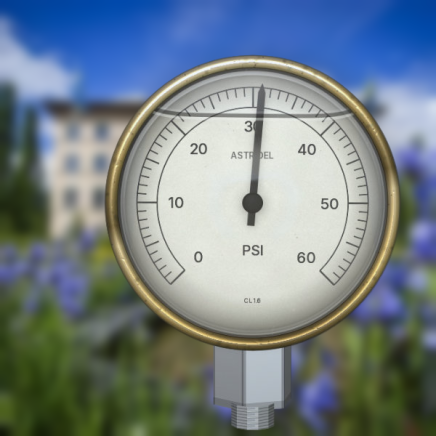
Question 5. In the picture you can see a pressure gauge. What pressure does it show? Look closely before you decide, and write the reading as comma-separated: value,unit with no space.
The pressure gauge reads 31,psi
